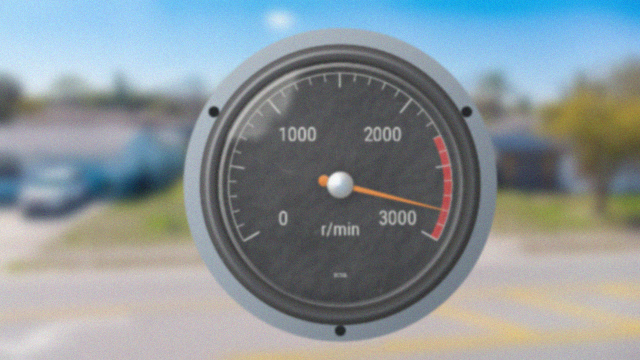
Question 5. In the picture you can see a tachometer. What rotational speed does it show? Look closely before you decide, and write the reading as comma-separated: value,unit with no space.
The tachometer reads 2800,rpm
